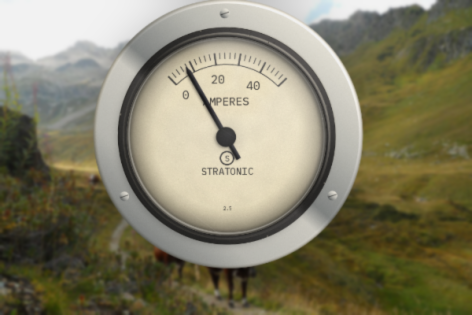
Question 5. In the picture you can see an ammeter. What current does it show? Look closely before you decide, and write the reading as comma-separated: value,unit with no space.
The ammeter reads 8,A
